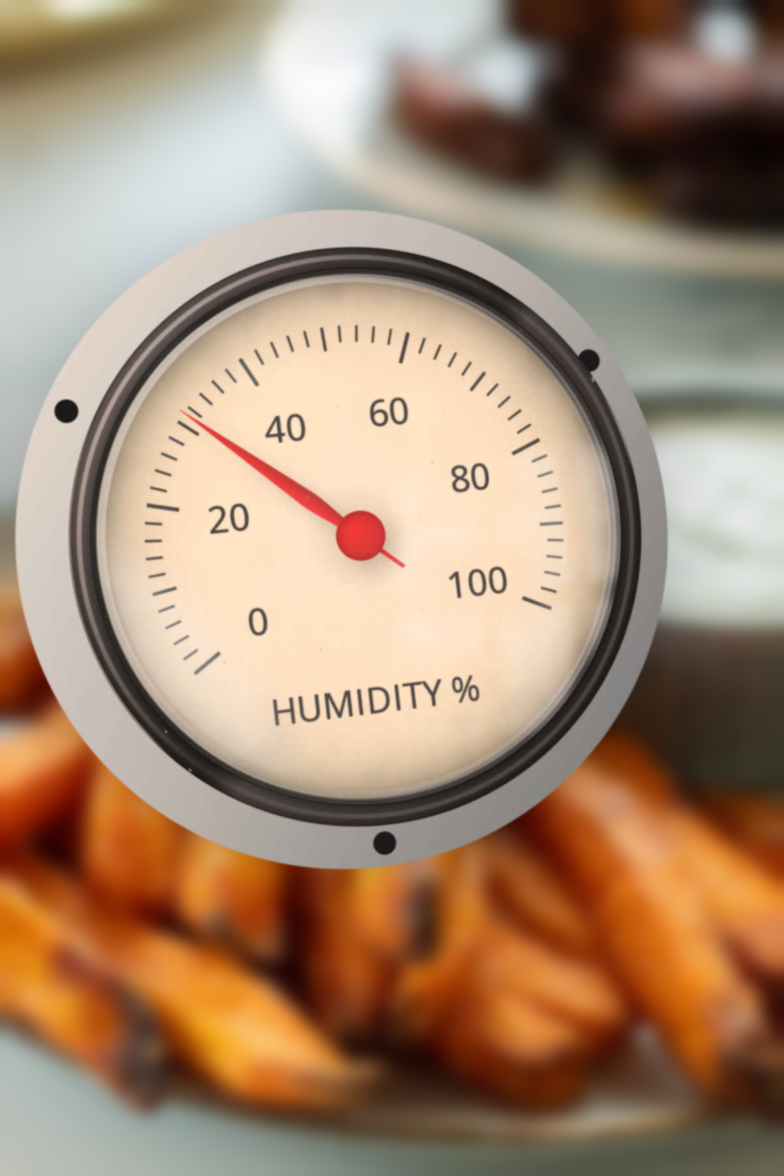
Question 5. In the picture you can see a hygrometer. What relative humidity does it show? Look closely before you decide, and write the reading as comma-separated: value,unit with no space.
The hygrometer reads 31,%
